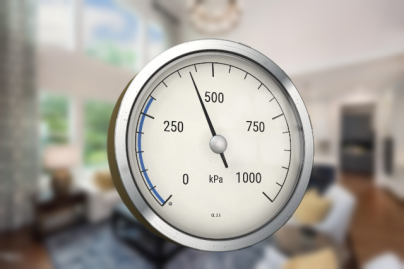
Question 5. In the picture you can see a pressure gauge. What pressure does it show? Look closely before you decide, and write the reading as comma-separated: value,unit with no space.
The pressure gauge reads 425,kPa
